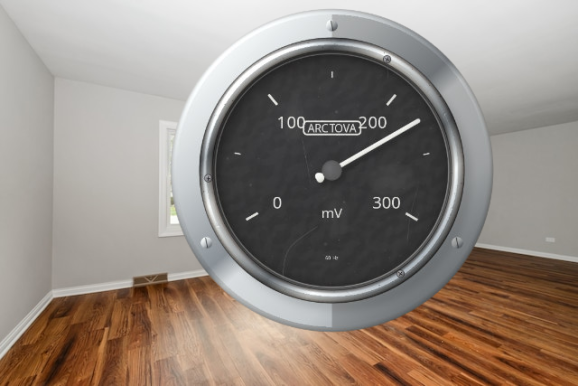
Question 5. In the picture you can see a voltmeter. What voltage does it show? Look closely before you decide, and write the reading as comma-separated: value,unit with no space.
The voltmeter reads 225,mV
